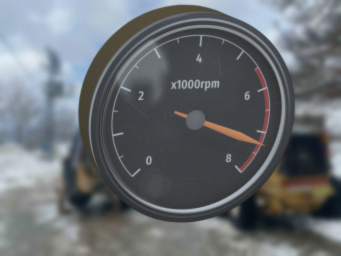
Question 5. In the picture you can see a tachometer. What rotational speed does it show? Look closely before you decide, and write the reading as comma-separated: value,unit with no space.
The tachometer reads 7250,rpm
